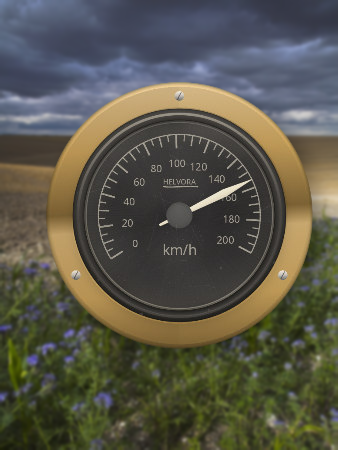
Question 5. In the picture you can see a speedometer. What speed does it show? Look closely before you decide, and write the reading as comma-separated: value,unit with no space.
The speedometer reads 155,km/h
